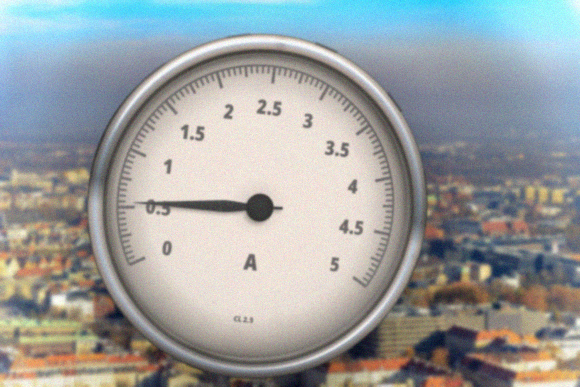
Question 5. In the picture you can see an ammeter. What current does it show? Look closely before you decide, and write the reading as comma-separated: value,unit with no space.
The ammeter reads 0.55,A
